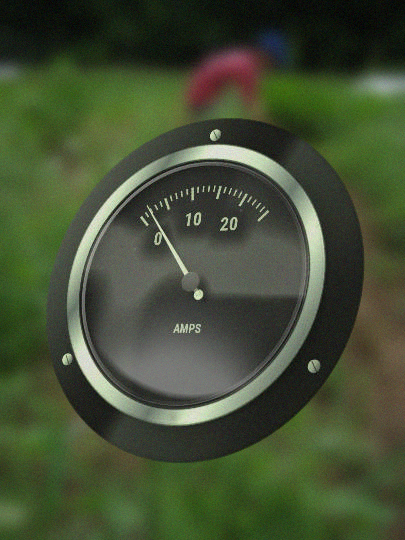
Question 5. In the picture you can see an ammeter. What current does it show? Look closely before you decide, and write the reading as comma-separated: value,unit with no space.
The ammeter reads 2,A
